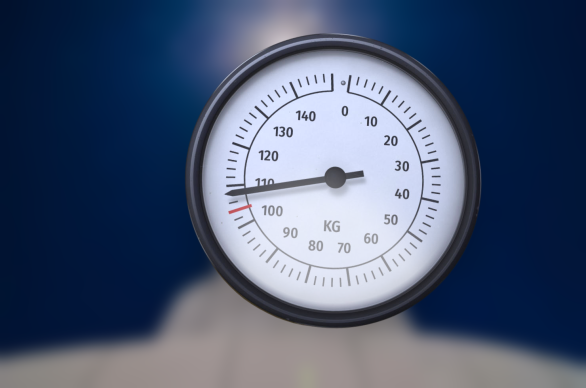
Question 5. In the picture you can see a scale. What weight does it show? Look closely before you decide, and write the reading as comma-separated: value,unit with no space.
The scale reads 108,kg
